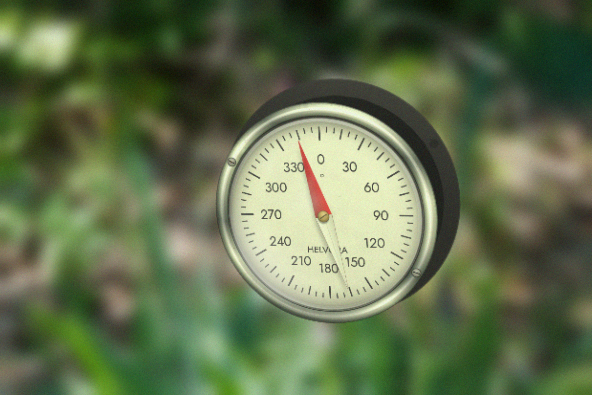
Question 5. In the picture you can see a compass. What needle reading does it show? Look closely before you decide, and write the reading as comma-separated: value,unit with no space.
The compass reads 345,°
